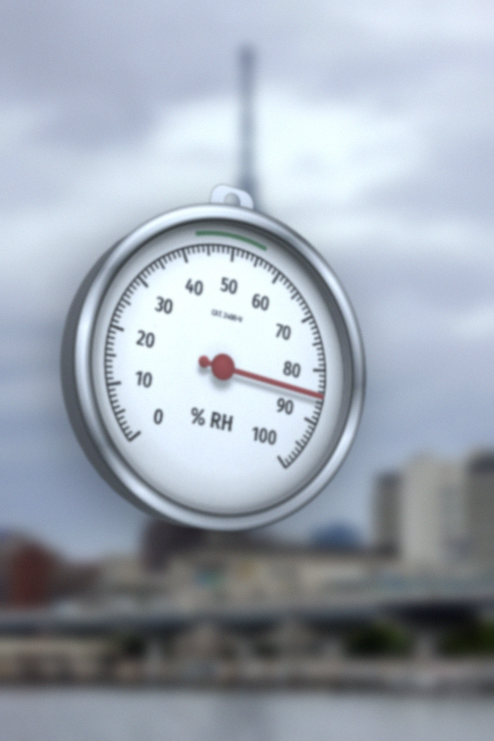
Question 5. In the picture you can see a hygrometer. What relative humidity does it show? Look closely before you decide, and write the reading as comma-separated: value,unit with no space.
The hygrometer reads 85,%
